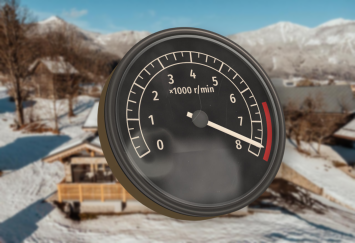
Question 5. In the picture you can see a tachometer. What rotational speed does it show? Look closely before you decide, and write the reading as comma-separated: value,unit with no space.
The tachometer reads 7750,rpm
